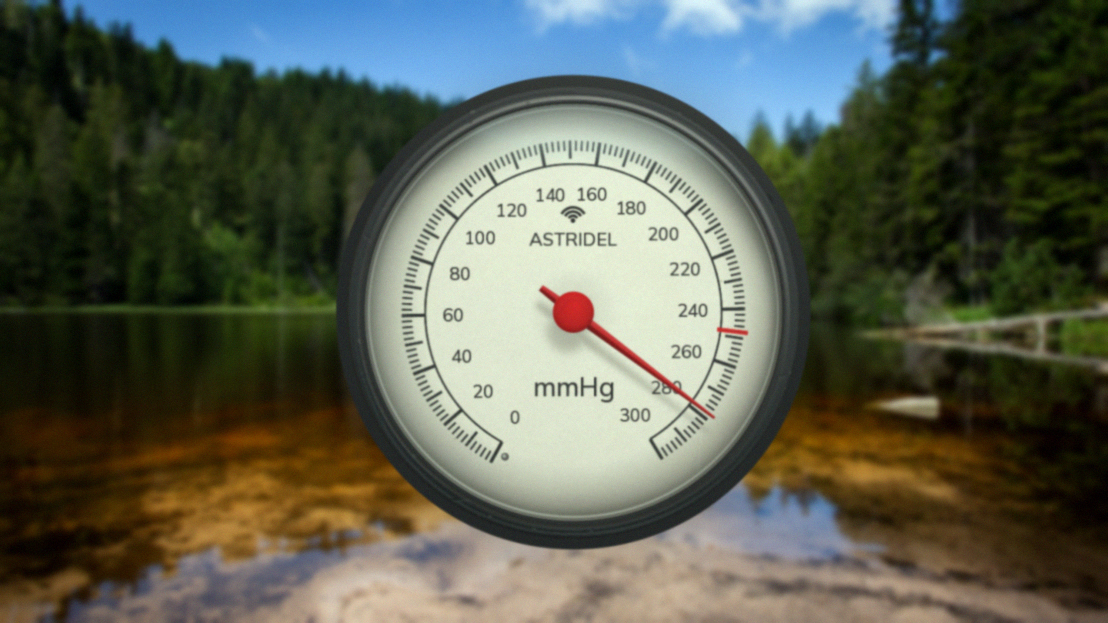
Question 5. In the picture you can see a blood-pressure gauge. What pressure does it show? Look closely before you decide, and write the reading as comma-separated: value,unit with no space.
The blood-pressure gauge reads 278,mmHg
